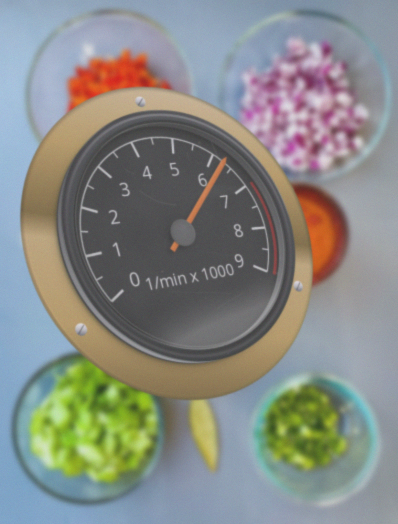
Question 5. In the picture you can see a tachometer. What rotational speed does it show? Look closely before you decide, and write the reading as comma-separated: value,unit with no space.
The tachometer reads 6250,rpm
